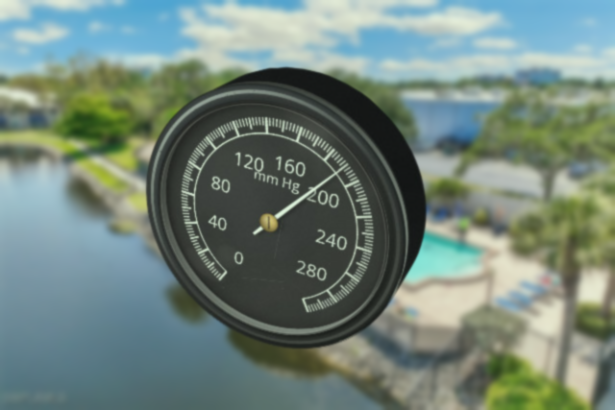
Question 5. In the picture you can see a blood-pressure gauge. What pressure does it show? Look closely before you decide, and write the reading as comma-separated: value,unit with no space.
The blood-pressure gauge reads 190,mmHg
